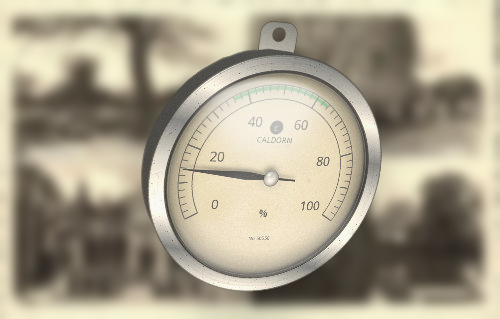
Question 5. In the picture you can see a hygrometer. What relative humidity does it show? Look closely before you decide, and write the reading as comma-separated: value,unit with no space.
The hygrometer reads 14,%
